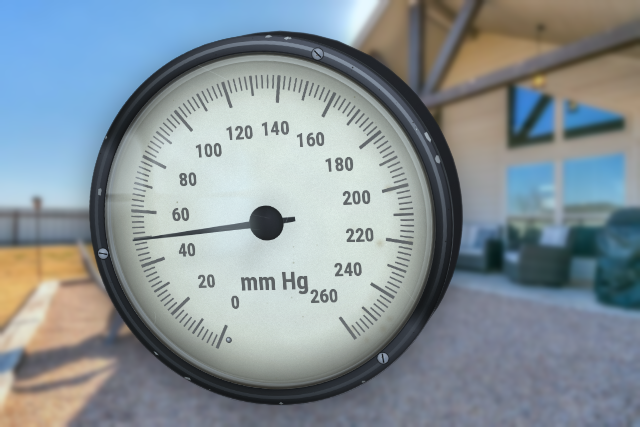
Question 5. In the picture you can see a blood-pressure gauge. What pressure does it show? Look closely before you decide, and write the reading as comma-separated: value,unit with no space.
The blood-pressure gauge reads 50,mmHg
